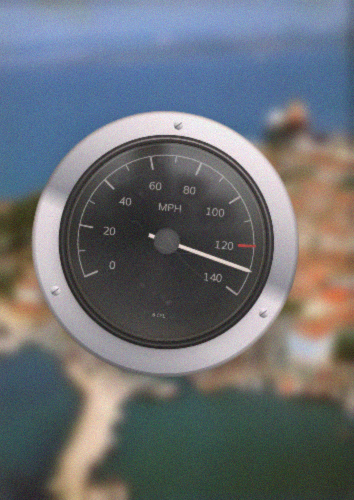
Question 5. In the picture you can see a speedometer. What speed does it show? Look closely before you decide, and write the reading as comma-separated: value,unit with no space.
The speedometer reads 130,mph
